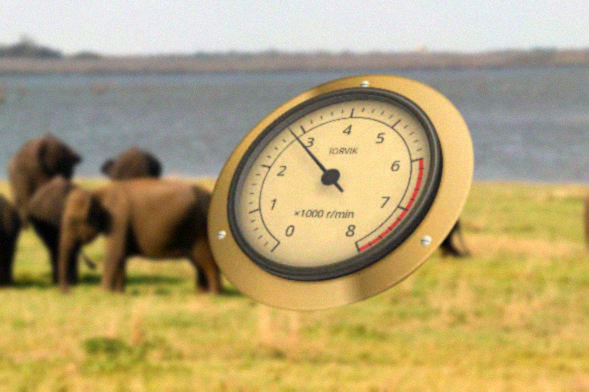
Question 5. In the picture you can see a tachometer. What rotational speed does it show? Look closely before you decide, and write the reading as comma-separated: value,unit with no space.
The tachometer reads 2800,rpm
